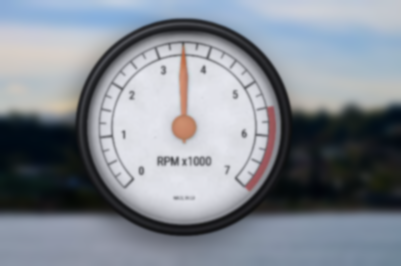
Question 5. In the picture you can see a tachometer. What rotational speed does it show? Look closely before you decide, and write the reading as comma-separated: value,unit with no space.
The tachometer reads 3500,rpm
